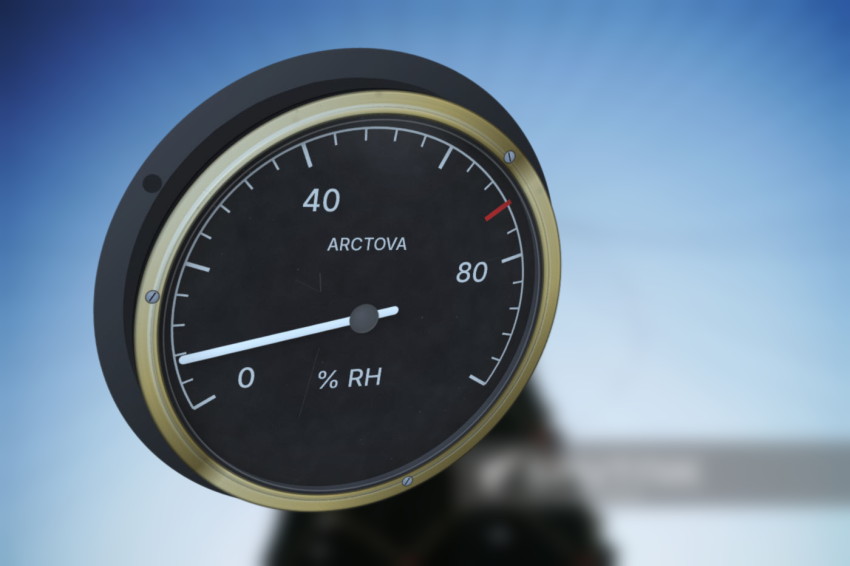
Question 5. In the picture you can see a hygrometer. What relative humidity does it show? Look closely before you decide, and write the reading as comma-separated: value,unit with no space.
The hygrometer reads 8,%
